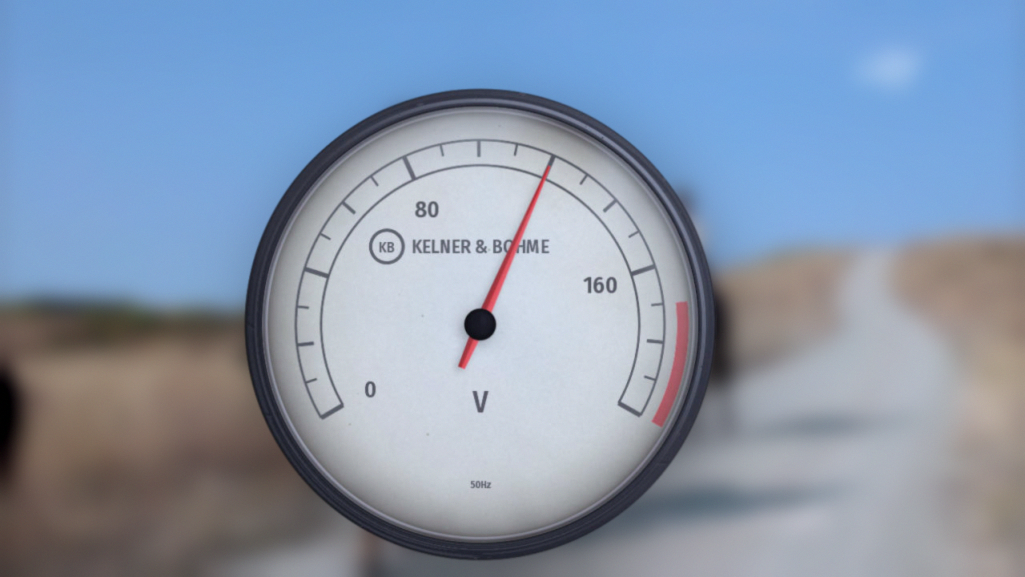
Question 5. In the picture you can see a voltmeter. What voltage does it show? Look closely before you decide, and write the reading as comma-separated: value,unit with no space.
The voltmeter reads 120,V
